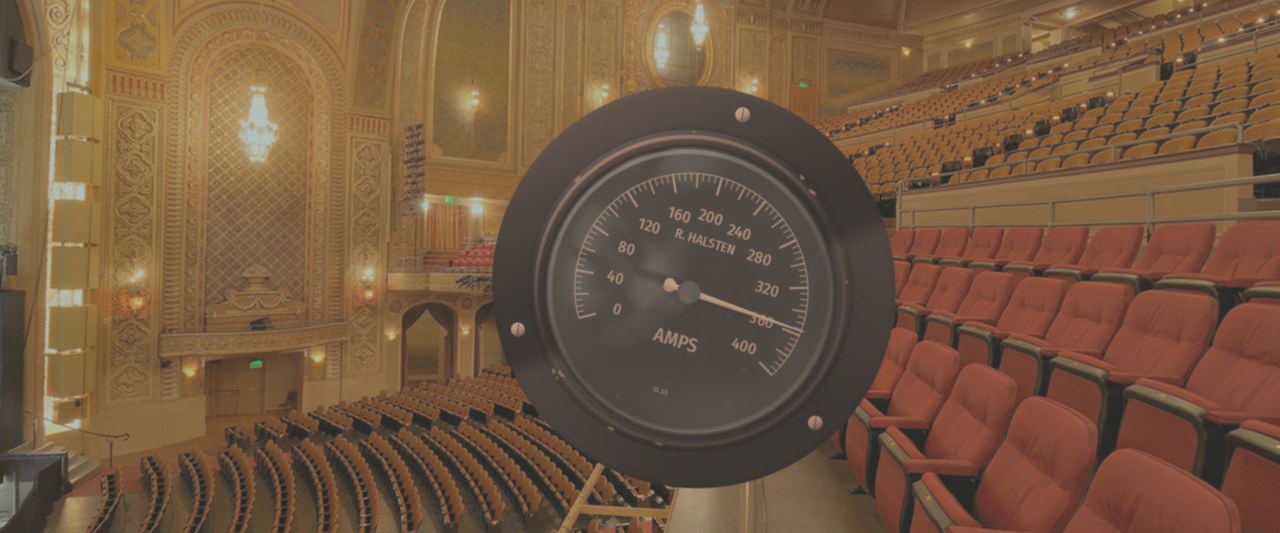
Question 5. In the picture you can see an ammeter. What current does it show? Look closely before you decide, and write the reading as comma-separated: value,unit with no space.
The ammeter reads 355,A
